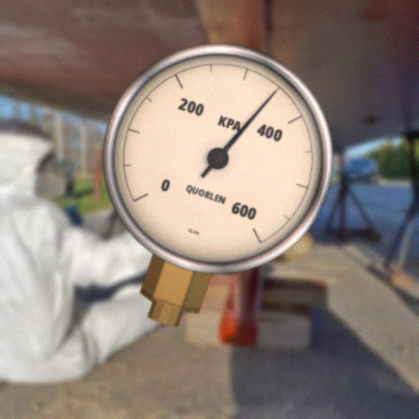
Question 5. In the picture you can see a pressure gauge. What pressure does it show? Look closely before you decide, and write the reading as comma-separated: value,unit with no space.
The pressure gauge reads 350,kPa
